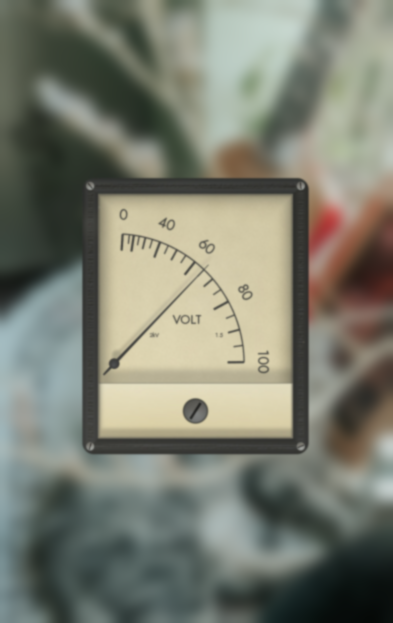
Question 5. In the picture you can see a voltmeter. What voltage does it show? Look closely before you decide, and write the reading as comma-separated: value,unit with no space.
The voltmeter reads 65,V
